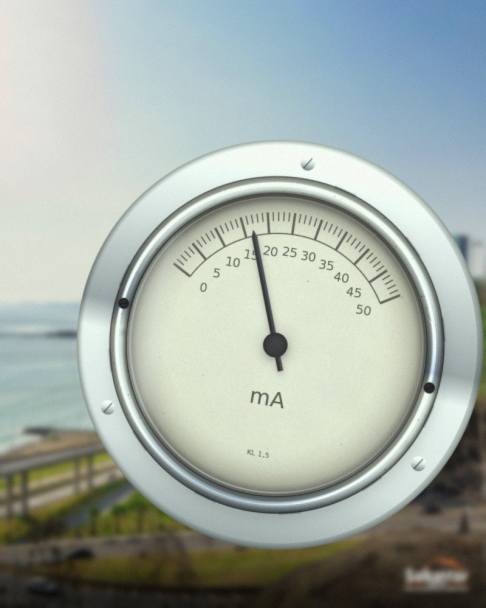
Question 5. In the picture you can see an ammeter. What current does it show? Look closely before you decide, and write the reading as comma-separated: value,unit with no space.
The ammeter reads 17,mA
